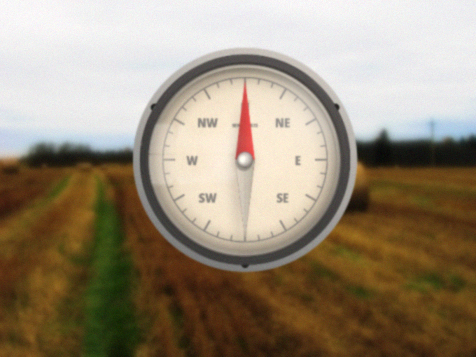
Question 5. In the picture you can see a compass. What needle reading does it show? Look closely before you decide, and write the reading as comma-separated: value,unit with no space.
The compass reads 0,°
